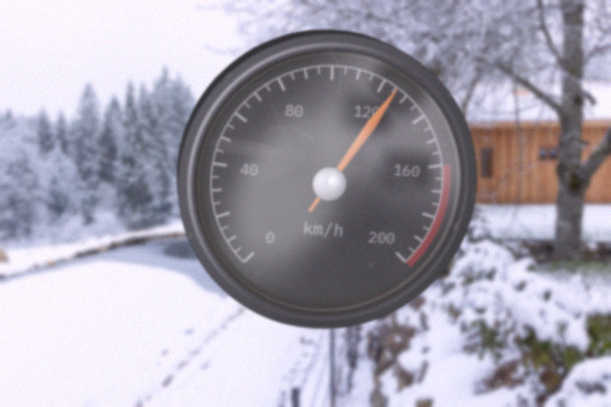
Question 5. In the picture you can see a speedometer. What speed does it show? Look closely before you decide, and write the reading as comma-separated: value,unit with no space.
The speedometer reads 125,km/h
